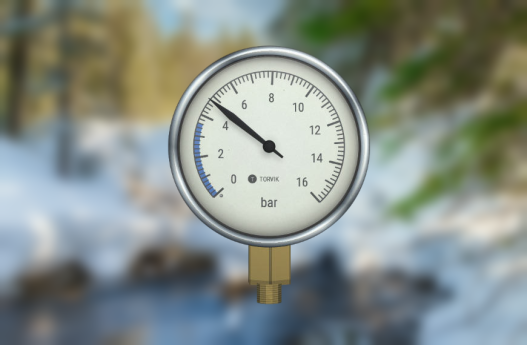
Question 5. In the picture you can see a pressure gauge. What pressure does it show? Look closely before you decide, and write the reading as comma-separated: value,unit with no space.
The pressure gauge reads 4.8,bar
